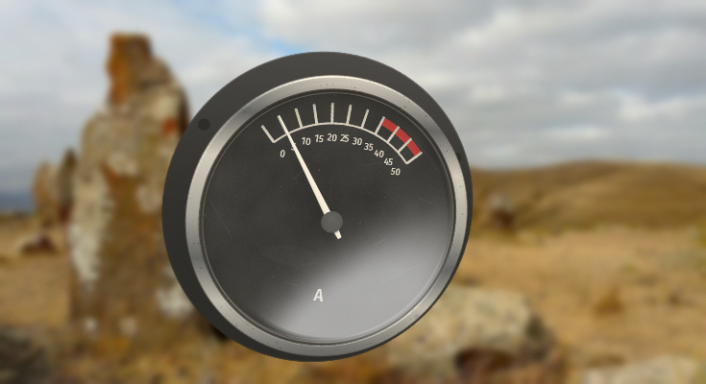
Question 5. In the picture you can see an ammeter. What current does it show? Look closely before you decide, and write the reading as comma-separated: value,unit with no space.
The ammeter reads 5,A
